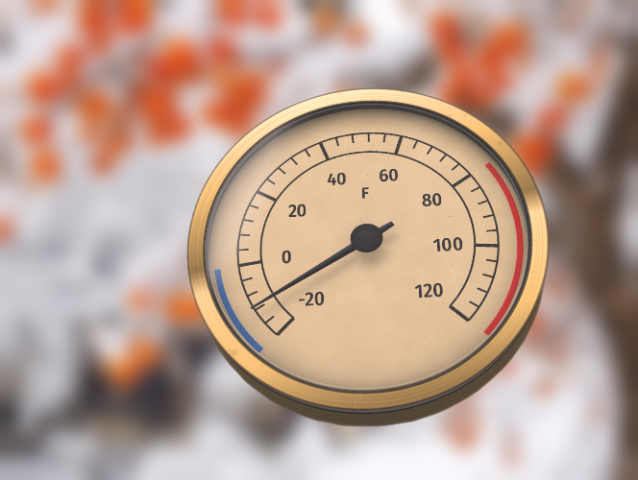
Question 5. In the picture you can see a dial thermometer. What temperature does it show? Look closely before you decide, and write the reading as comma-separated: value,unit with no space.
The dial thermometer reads -12,°F
